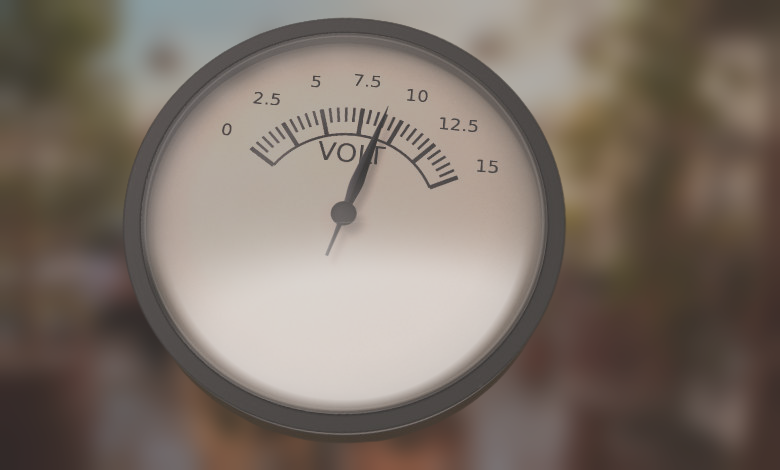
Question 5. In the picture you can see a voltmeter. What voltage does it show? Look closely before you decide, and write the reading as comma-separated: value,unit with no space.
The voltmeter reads 9,V
